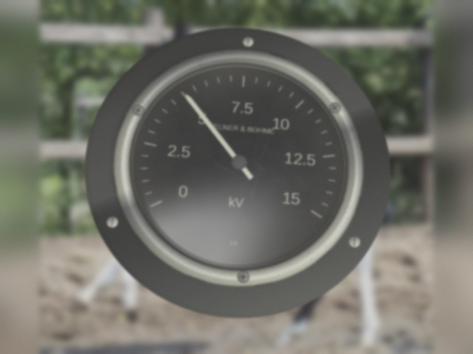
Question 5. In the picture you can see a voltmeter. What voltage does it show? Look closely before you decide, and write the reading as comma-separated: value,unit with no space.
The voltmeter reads 5,kV
